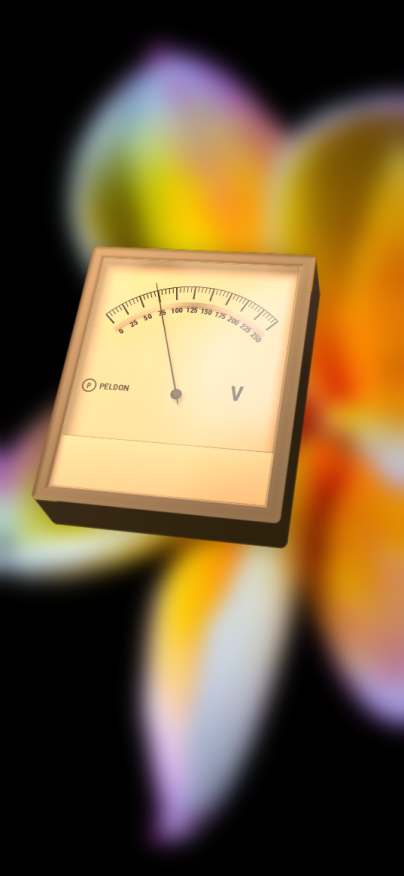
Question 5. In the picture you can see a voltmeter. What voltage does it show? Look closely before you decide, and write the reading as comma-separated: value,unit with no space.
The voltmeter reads 75,V
